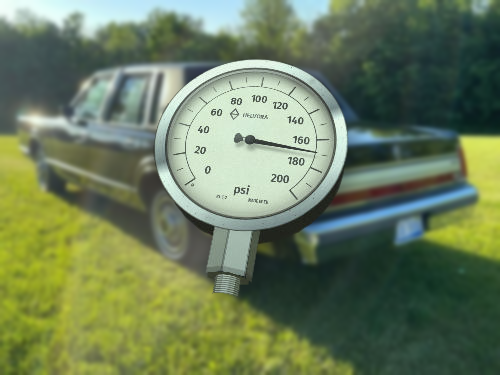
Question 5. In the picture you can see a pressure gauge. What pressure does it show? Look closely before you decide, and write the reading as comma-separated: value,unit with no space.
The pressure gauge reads 170,psi
